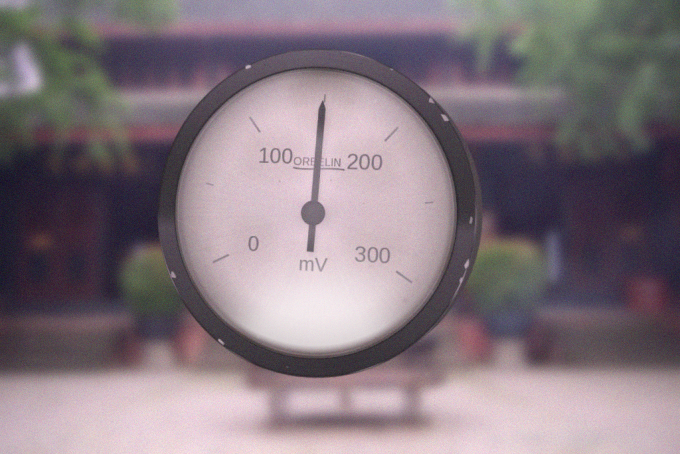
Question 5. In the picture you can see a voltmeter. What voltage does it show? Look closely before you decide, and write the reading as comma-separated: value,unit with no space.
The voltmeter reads 150,mV
